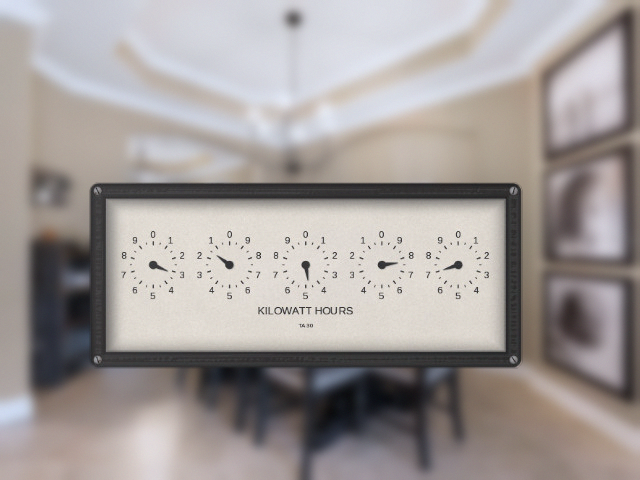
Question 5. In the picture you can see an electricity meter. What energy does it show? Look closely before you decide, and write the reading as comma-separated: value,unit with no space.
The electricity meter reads 31477,kWh
